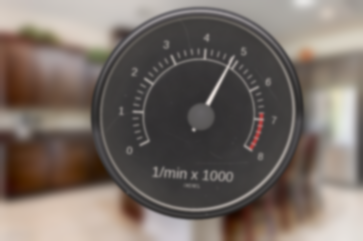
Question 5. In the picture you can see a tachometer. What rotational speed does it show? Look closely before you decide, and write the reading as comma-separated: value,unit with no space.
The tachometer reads 4800,rpm
